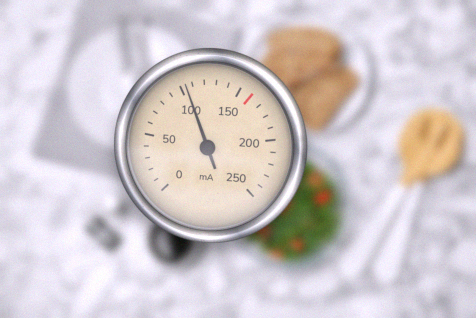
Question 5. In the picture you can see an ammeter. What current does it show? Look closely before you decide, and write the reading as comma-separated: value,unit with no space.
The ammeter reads 105,mA
